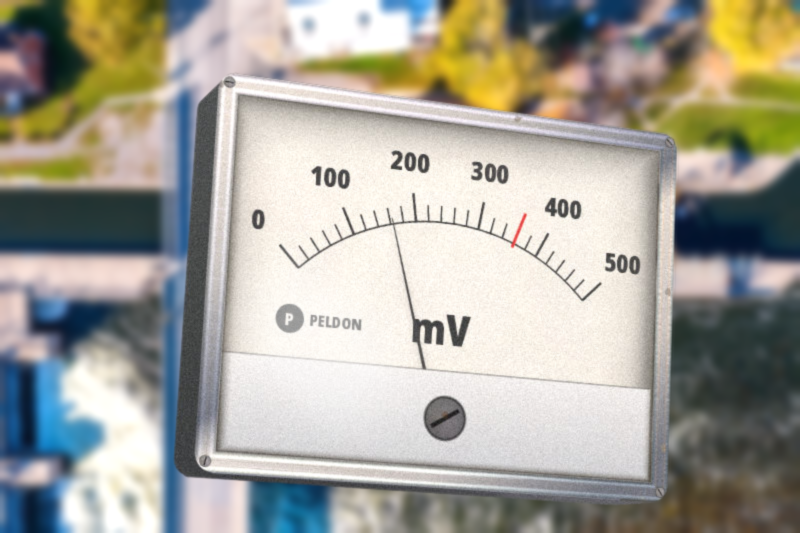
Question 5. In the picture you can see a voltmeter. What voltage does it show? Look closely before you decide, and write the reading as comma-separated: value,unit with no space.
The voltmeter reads 160,mV
